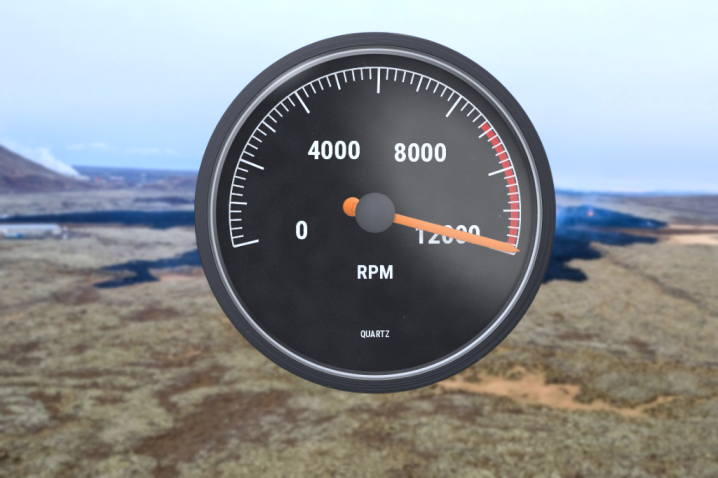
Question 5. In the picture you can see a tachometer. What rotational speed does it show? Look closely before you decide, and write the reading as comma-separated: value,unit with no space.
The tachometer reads 11900,rpm
